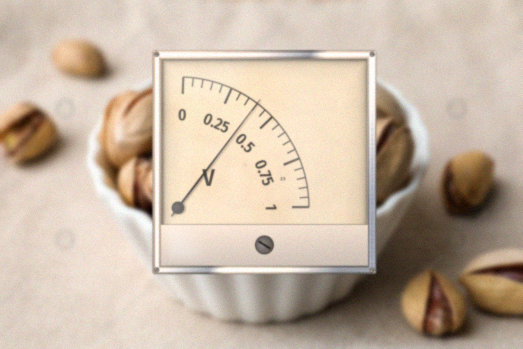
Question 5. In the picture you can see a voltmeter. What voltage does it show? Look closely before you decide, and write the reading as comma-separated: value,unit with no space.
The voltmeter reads 0.4,V
